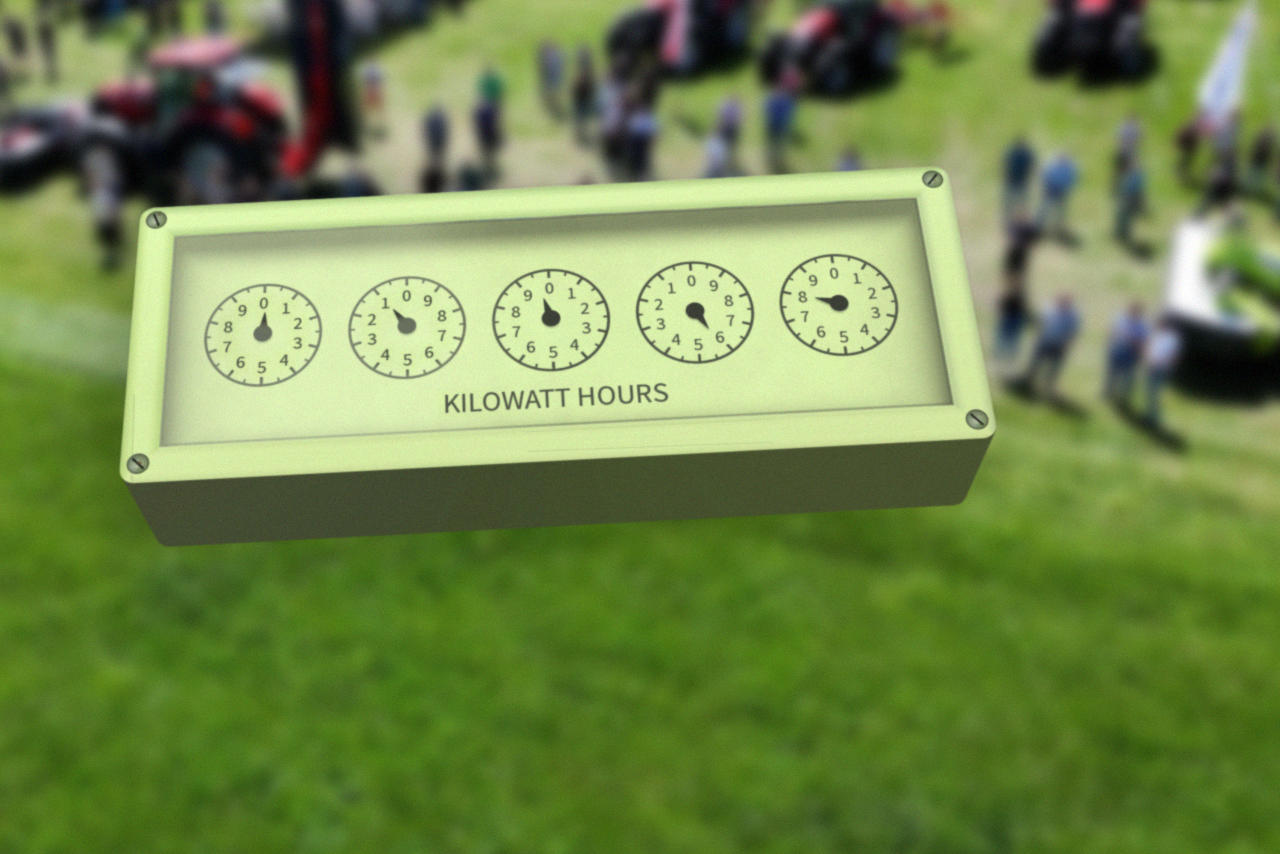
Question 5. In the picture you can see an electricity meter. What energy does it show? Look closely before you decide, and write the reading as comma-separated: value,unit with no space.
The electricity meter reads 958,kWh
